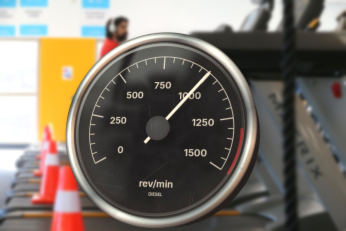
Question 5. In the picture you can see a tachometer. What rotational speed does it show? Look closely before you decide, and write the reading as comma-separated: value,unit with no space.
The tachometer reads 1000,rpm
